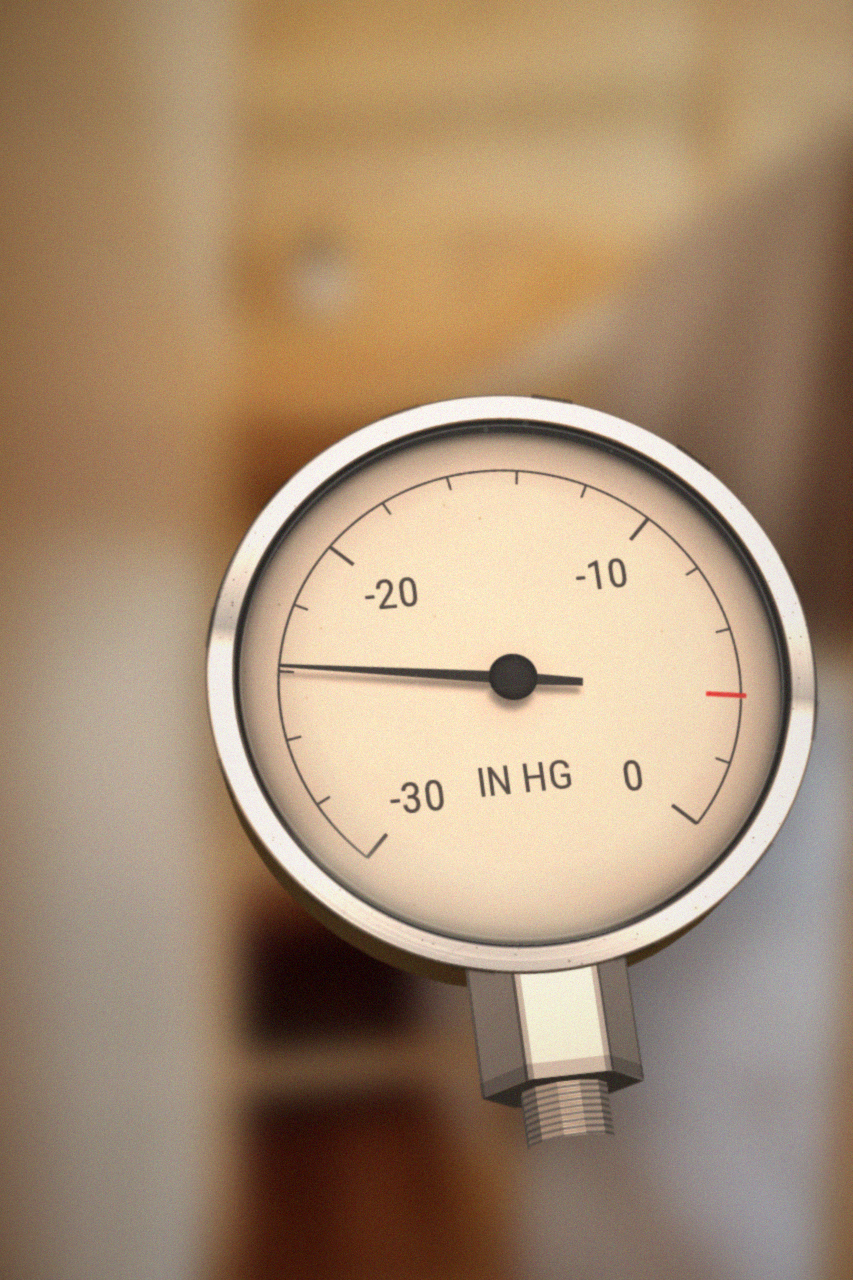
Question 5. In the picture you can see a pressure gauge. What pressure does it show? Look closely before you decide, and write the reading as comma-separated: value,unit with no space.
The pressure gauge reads -24,inHg
